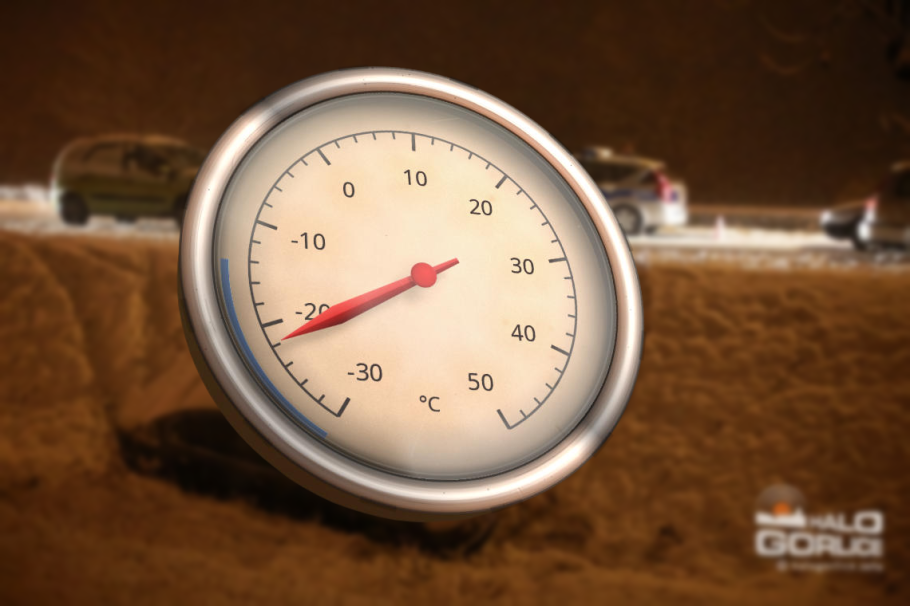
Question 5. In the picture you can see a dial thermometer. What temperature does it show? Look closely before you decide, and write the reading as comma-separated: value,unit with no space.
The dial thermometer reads -22,°C
